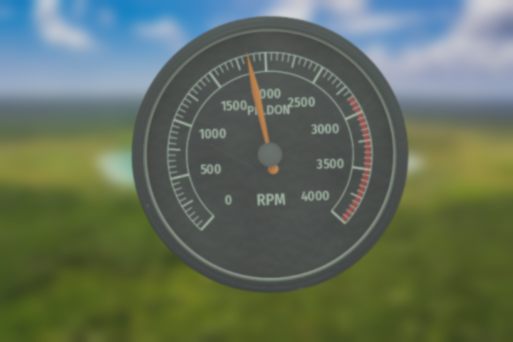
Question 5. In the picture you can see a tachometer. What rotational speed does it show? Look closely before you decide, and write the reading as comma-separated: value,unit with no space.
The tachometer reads 1850,rpm
